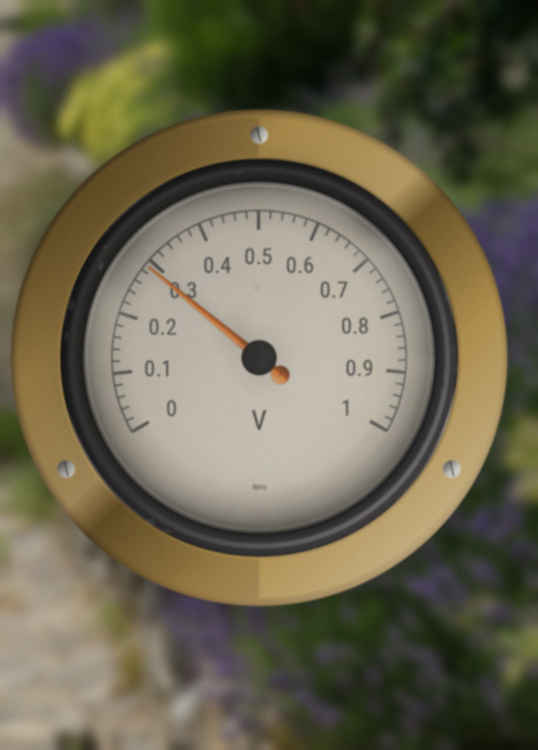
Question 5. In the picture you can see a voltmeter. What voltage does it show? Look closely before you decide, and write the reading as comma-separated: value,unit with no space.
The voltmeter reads 0.29,V
